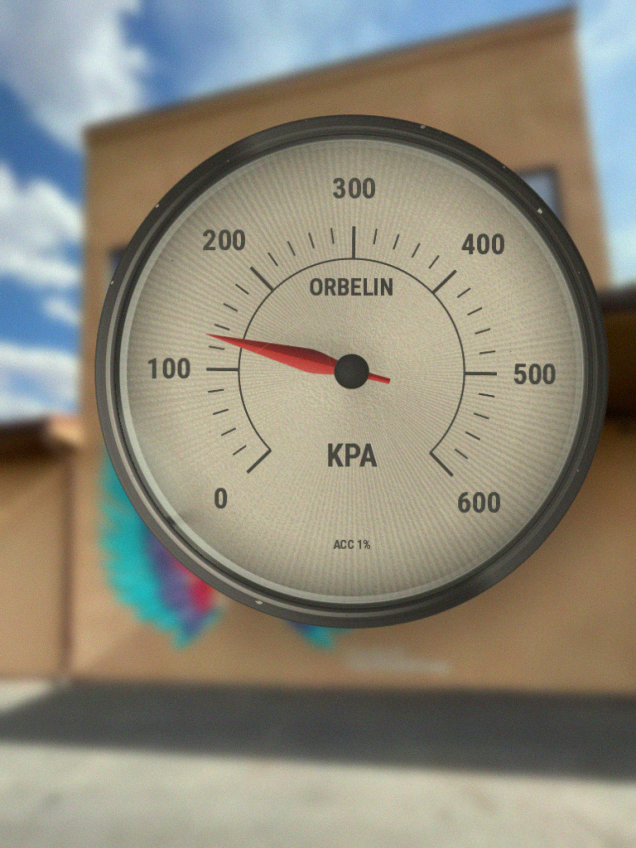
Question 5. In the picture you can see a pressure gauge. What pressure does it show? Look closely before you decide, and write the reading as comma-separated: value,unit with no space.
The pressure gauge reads 130,kPa
